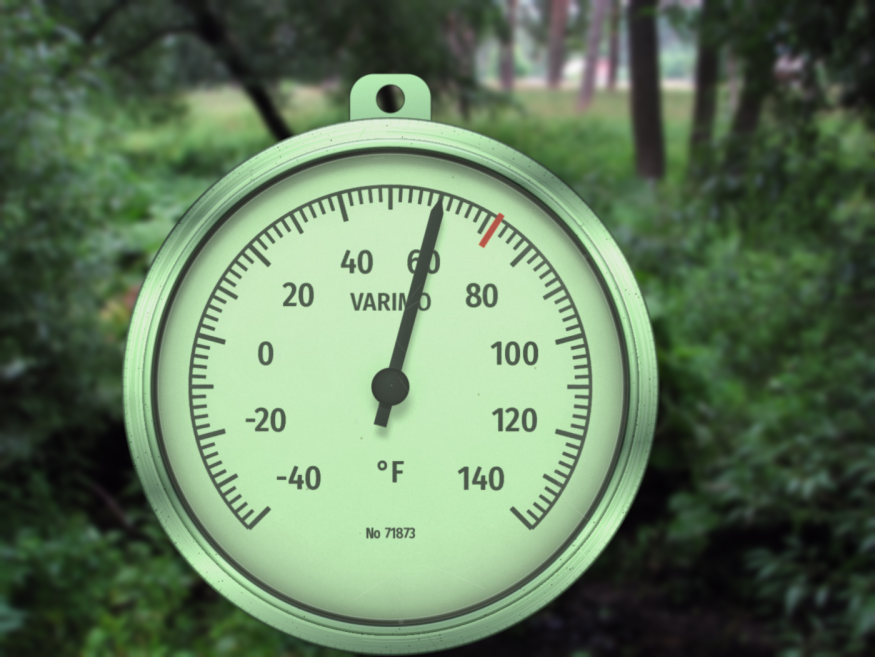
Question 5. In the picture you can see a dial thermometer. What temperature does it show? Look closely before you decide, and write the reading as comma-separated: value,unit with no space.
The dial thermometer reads 60,°F
